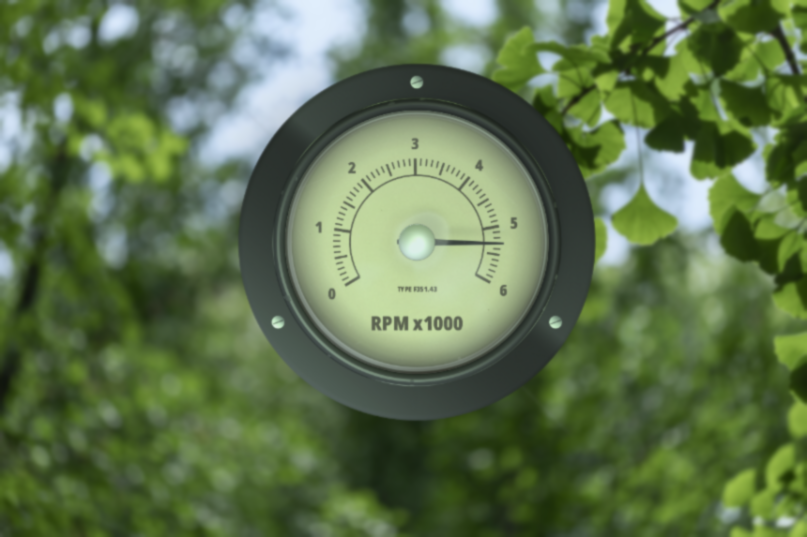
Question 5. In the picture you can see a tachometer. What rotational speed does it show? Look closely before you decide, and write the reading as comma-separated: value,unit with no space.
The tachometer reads 5300,rpm
